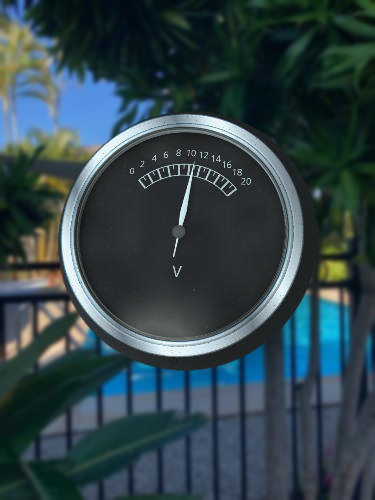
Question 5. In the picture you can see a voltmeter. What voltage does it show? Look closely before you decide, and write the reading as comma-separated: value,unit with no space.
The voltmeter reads 11,V
